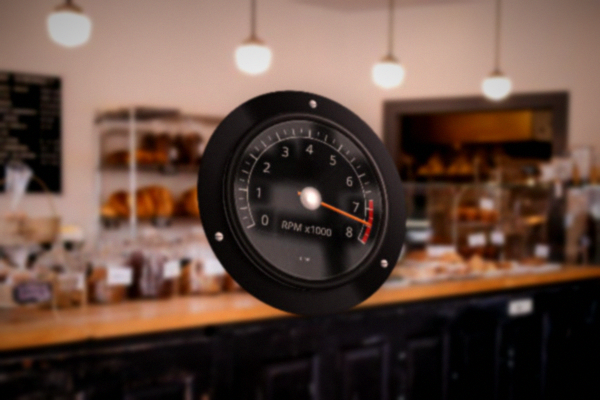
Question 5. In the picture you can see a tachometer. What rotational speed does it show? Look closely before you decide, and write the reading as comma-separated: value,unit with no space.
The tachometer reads 7500,rpm
